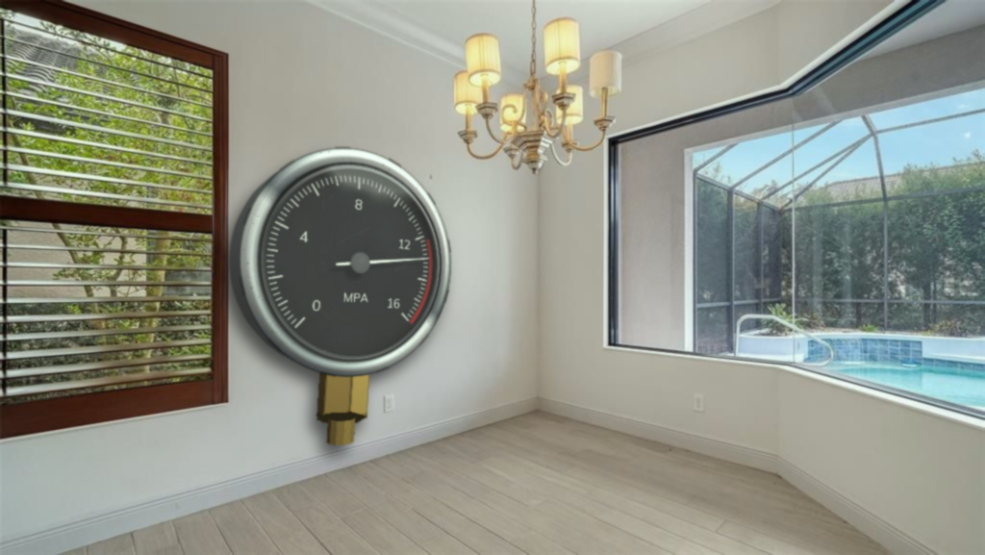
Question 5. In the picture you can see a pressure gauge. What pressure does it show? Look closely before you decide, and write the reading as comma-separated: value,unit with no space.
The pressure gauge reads 13,MPa
